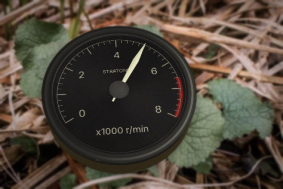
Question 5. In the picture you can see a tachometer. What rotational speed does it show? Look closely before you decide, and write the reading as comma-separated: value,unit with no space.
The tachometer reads 5000,rpm
